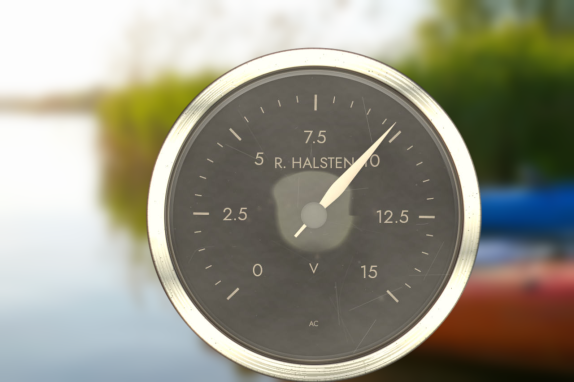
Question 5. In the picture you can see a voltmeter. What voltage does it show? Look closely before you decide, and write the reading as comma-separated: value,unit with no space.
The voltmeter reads 9.75,V
